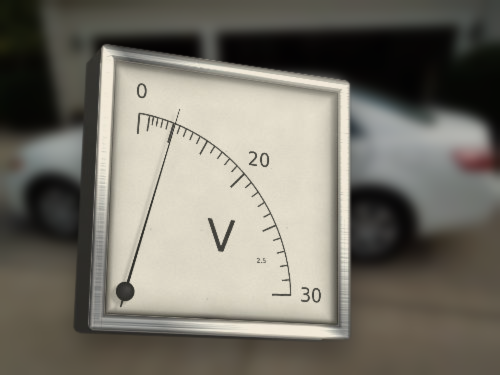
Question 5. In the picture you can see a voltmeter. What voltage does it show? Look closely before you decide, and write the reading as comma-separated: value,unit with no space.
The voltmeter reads 10,V
